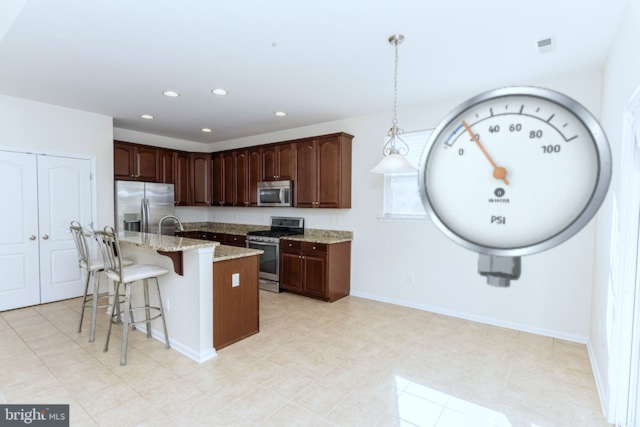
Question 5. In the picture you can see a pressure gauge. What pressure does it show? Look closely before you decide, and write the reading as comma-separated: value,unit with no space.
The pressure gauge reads 20,psi
